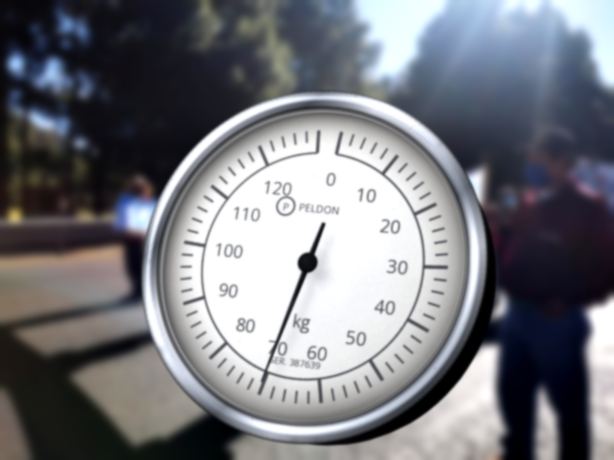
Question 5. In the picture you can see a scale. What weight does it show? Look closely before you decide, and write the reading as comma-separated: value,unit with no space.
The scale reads 70,kg
